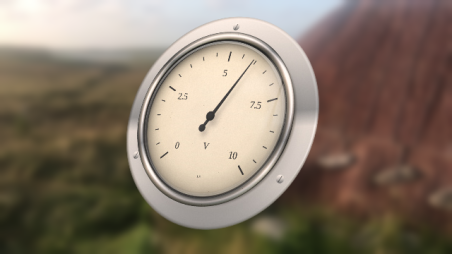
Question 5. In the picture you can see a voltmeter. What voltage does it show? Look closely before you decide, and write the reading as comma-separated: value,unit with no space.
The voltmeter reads 6,V
